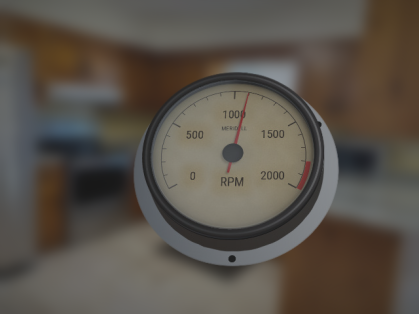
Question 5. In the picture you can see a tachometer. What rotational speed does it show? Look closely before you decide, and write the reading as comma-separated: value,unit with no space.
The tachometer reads 1100,rpm
